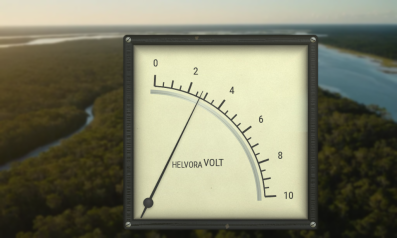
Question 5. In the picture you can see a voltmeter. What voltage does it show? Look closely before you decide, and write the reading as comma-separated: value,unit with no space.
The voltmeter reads 2.75,V
